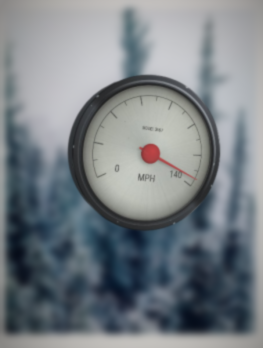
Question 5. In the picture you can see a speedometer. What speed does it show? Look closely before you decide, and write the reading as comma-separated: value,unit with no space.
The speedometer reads 135,mph
